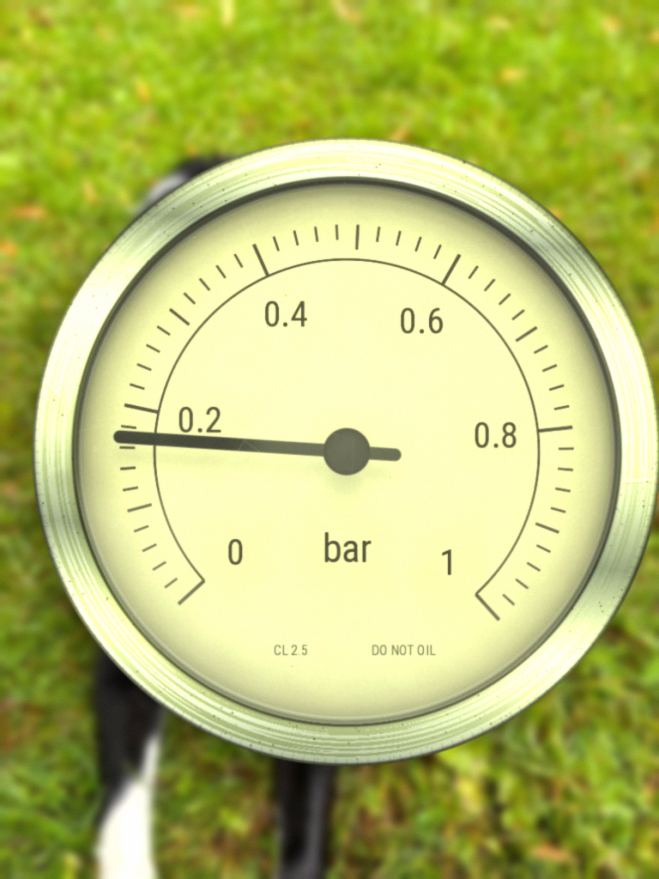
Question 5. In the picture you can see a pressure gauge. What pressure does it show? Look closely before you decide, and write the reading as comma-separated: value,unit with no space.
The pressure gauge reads 0.17,bar
